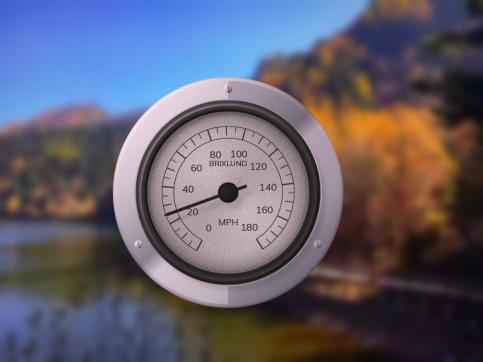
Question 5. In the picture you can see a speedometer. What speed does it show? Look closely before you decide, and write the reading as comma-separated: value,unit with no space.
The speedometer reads 25,mph
